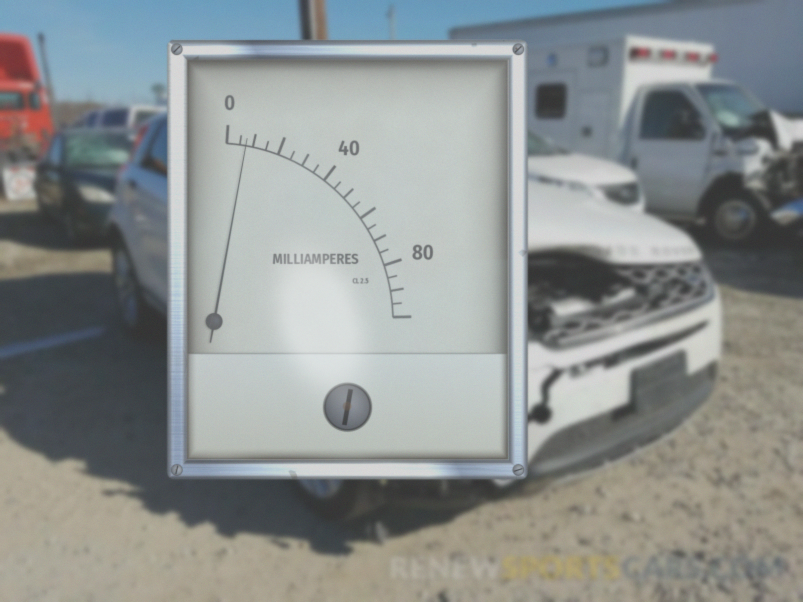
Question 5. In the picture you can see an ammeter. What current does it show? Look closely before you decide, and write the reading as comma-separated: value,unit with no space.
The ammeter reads 7.5,mA
